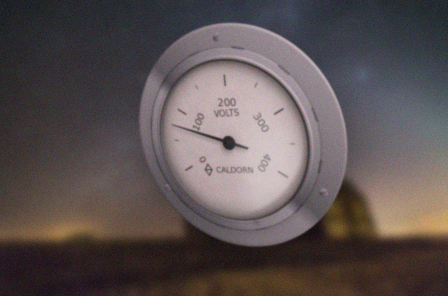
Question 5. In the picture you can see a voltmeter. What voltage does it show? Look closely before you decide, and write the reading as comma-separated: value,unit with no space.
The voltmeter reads 75,V
